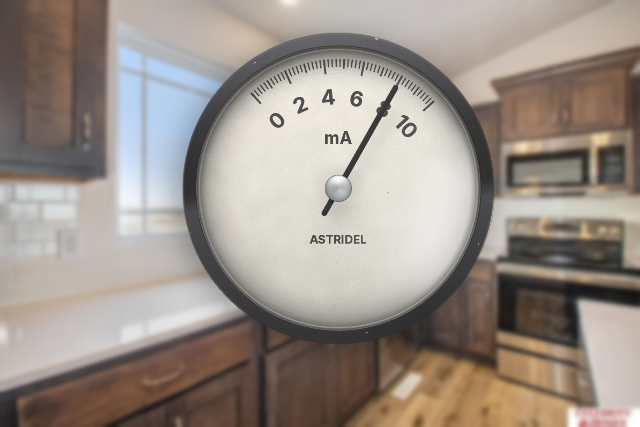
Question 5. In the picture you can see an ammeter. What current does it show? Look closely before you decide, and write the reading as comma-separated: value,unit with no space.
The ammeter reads 8,mA
